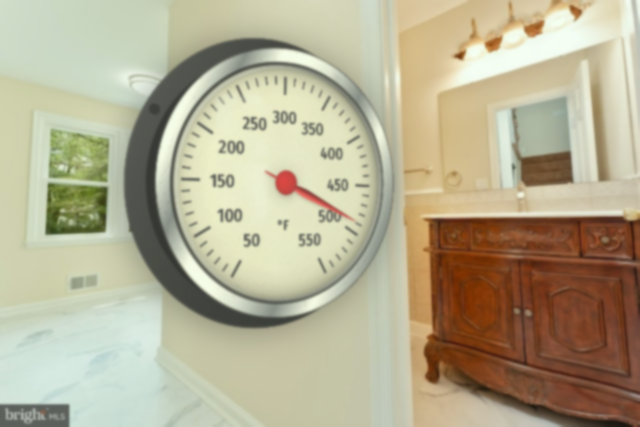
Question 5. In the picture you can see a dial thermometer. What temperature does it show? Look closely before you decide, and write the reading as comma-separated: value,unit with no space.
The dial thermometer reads 490,°F
